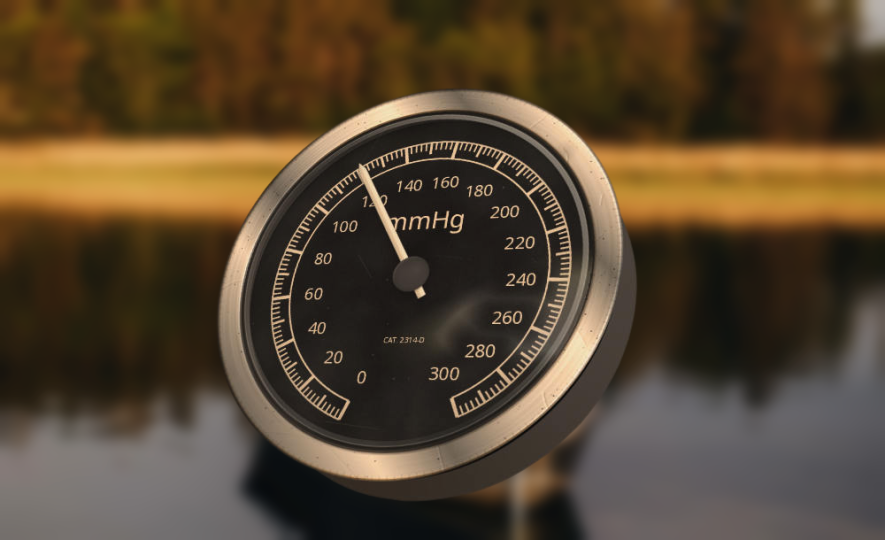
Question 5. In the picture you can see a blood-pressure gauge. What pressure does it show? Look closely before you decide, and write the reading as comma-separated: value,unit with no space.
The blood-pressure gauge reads 122,mmHg
